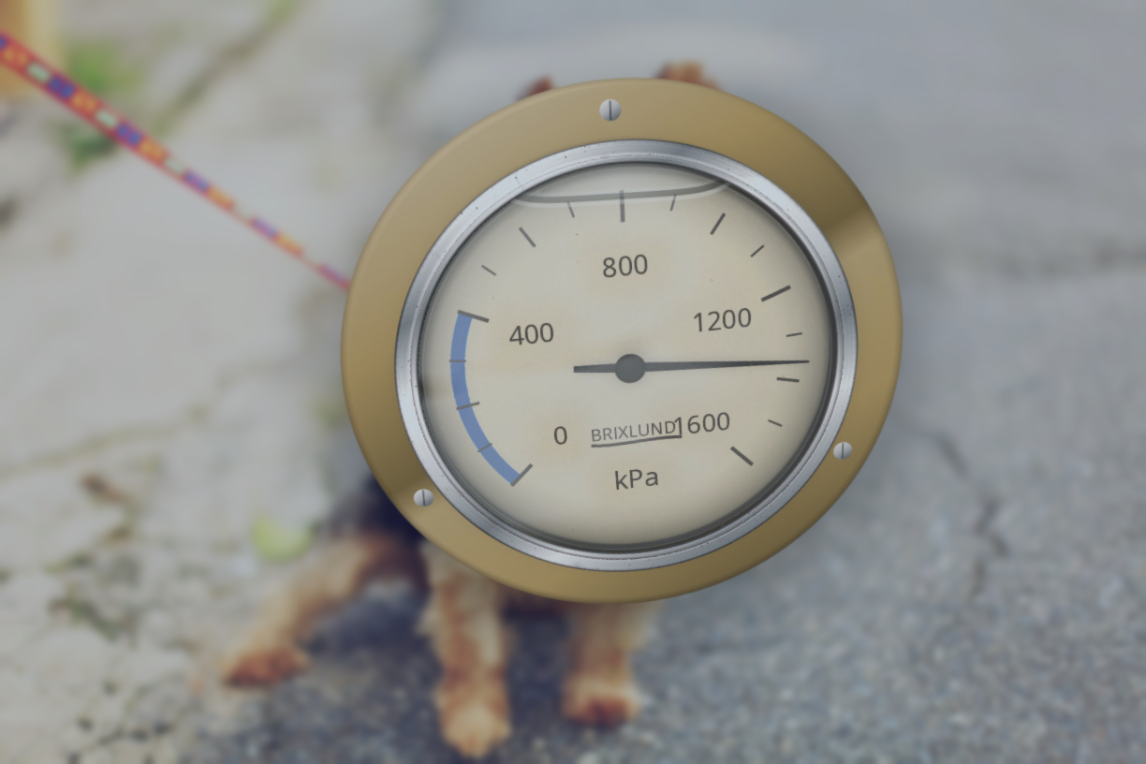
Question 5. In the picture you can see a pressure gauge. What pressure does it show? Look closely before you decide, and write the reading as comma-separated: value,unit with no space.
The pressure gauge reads 1350,kPa
